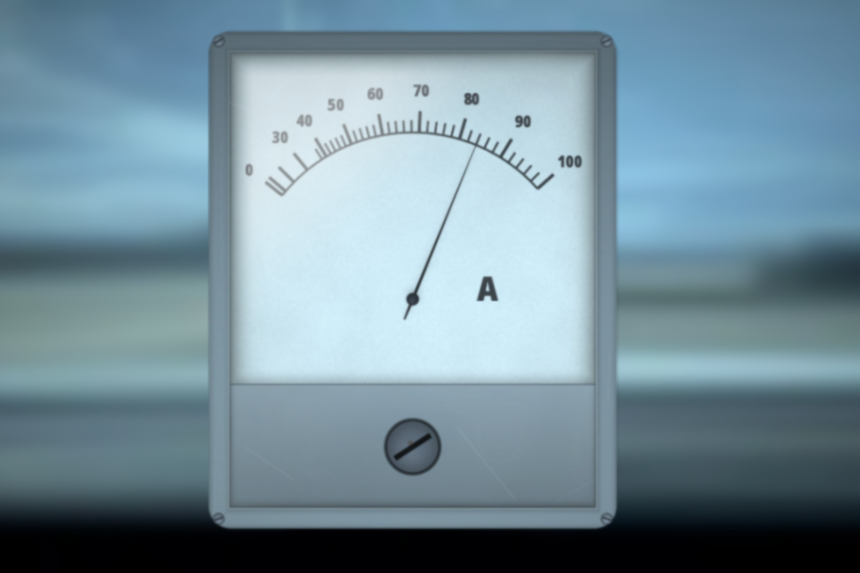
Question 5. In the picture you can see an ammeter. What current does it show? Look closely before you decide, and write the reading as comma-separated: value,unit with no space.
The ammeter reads 84,A
